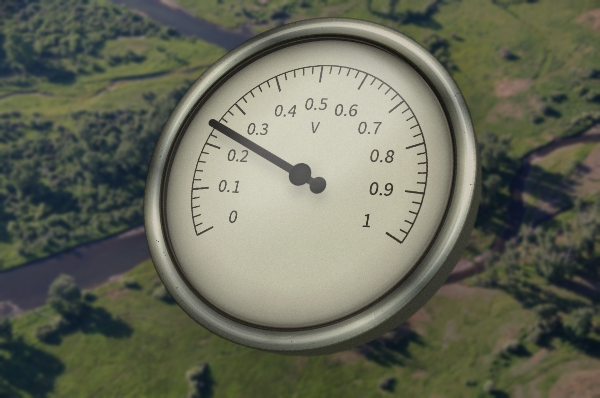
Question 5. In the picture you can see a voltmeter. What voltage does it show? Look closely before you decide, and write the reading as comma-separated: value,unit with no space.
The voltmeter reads 0.24,V
